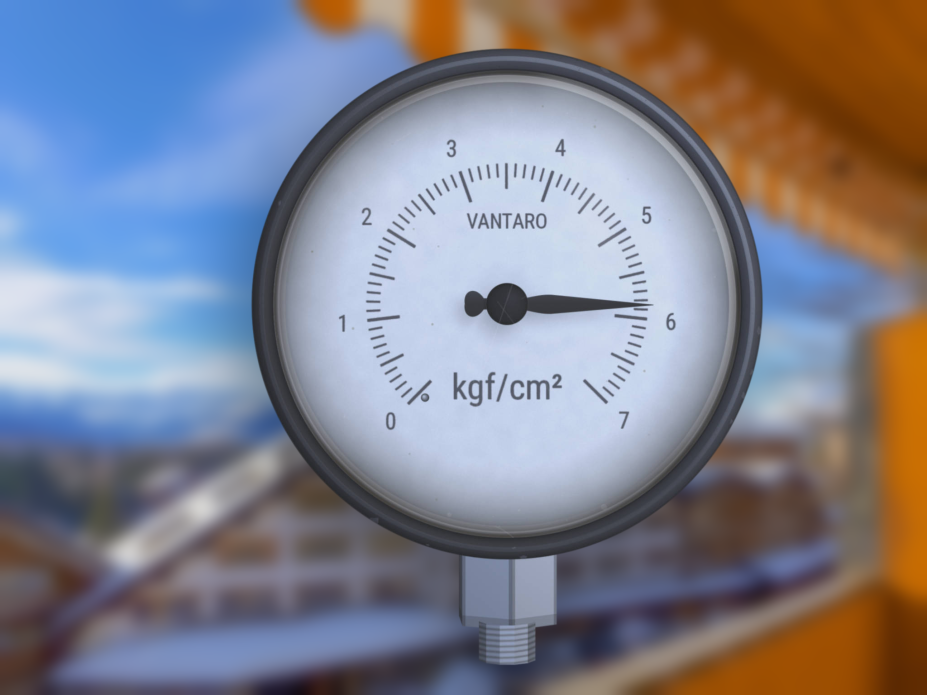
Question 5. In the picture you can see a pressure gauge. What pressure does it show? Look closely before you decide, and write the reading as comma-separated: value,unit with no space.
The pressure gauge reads 5.85,kg/cm²
